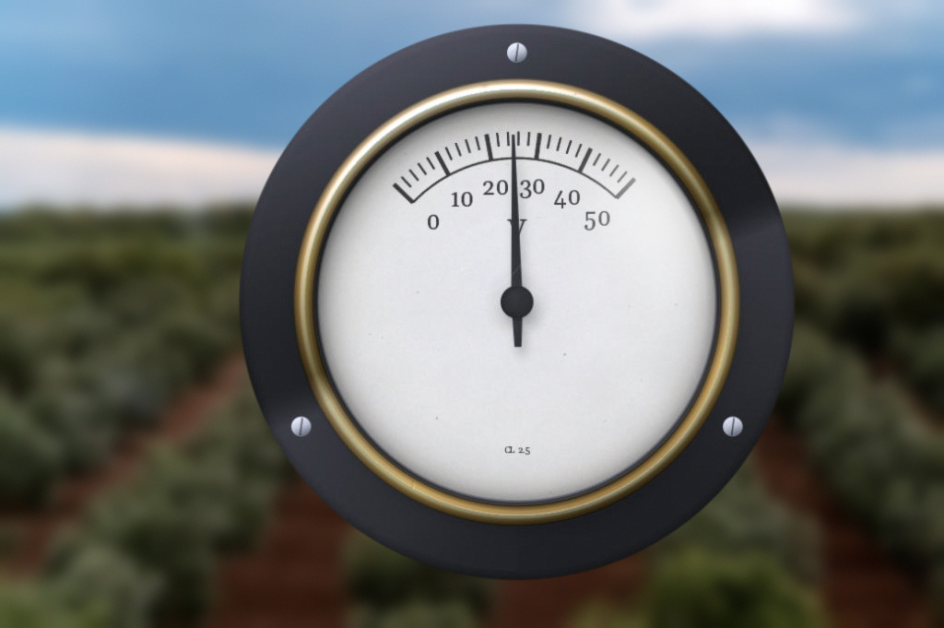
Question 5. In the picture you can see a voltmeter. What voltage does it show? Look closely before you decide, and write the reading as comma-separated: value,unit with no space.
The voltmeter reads 25,V
